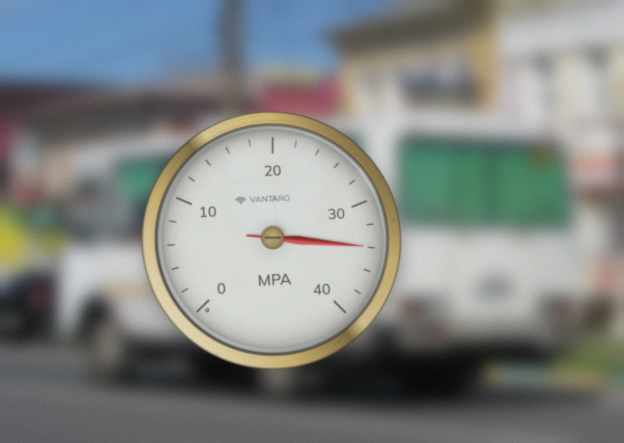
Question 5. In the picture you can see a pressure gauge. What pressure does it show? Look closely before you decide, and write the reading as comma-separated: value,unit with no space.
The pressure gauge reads 34,MPa
